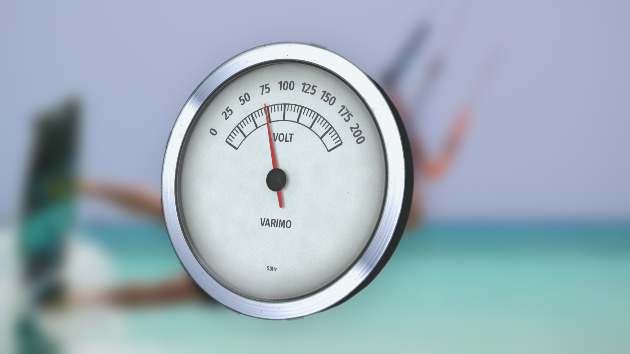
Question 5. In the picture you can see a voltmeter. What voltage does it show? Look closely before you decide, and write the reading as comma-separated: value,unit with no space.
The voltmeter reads 75,V
